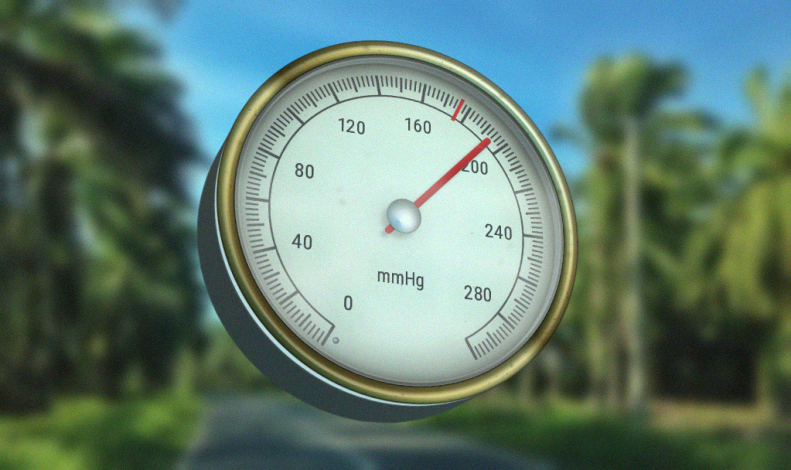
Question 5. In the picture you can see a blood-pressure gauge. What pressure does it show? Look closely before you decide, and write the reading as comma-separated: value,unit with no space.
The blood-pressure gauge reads 194,mmHg
